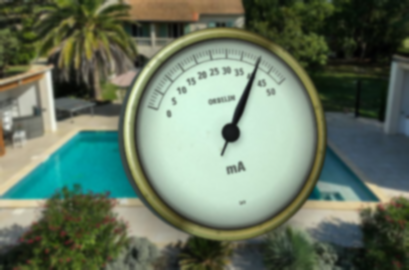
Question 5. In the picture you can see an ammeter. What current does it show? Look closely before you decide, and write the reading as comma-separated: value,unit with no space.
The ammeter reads 40,mA
